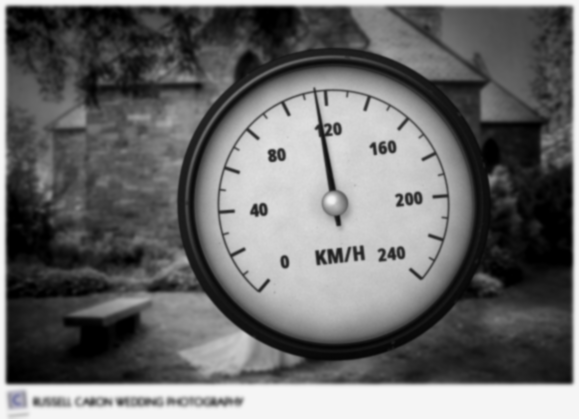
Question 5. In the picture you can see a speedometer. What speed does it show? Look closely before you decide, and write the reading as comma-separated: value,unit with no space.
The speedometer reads 115,km/h
